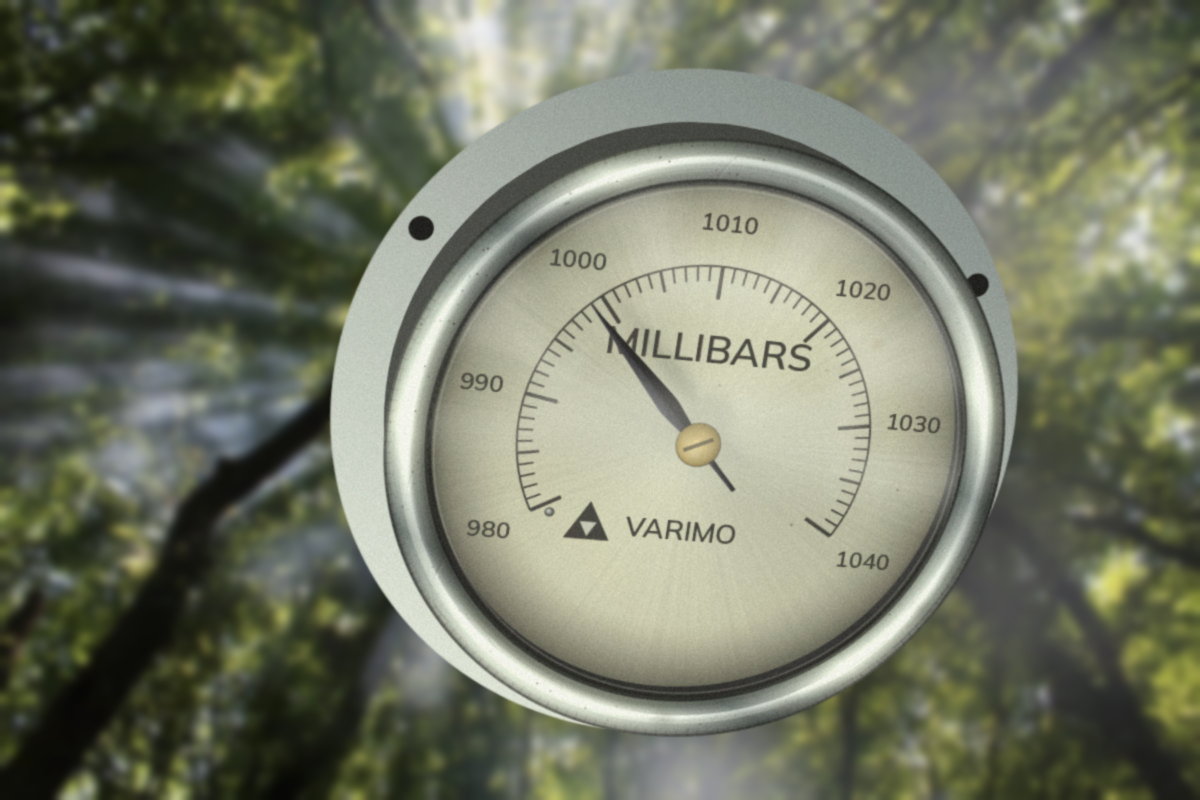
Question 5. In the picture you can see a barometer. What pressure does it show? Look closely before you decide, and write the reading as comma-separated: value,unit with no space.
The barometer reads 999,mbar
